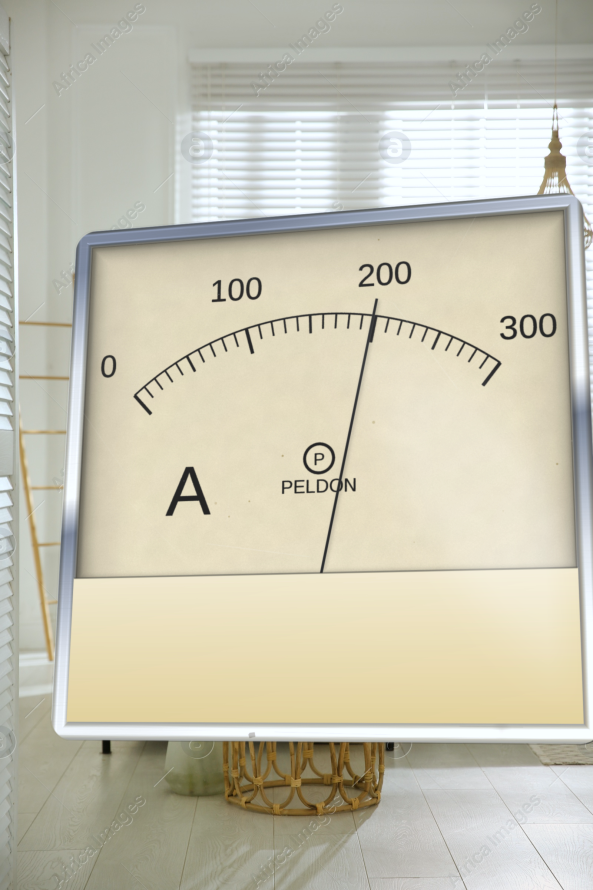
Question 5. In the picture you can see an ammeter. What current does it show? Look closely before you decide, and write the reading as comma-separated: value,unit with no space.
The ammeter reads 200,A
